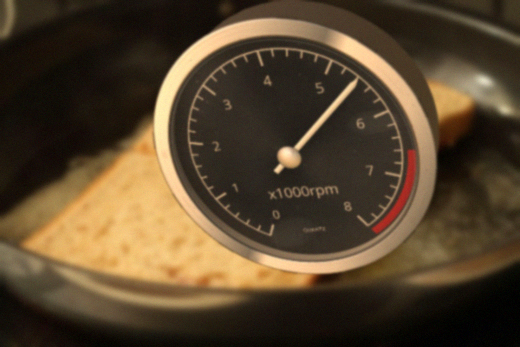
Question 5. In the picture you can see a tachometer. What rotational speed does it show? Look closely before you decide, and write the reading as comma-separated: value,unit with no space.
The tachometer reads 5400,rpm
